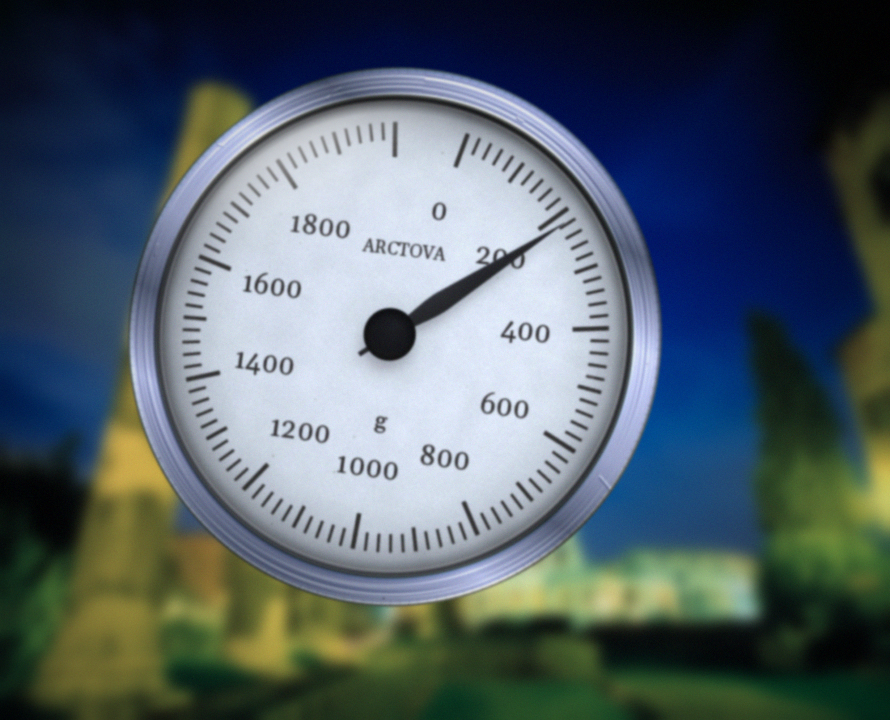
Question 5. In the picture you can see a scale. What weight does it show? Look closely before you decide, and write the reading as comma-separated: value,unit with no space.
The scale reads 220,g
